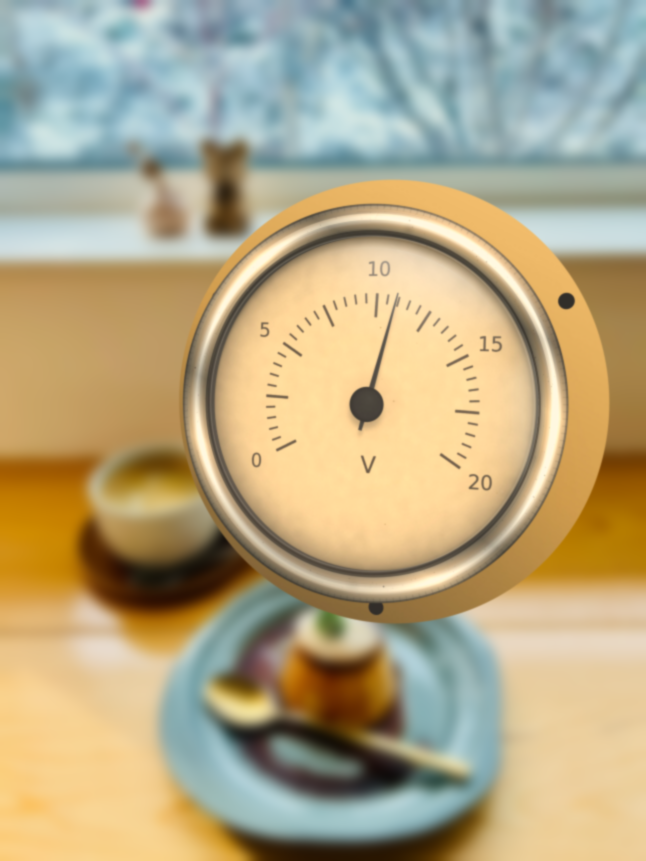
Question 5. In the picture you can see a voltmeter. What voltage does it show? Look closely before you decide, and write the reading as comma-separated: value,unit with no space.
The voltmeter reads 11,V
